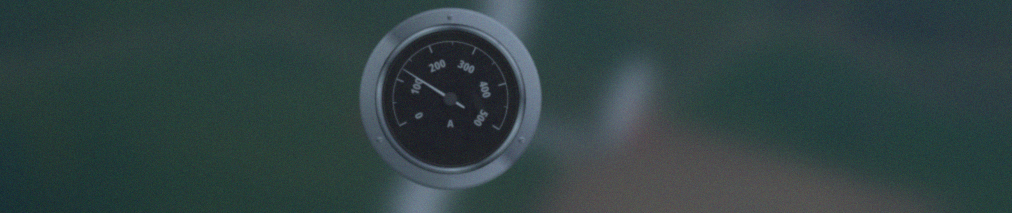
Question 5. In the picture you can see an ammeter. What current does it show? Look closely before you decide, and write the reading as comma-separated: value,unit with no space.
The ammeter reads 125,A
